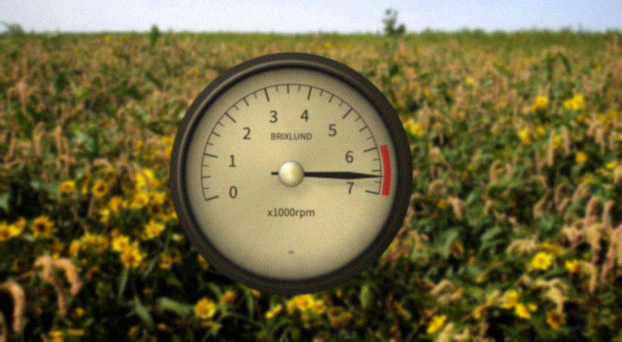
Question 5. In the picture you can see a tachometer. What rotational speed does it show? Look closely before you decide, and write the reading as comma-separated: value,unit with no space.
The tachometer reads 6625,rpm
